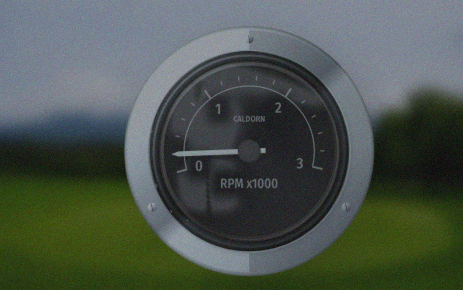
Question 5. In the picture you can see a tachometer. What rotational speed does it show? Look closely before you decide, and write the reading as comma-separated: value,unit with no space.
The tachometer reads 200,rpm
